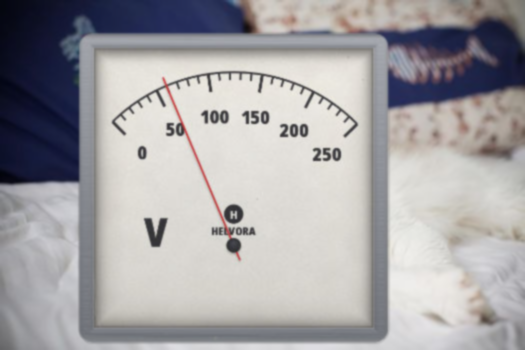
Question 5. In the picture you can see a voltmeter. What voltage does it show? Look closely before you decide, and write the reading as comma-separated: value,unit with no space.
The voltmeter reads 60,V
